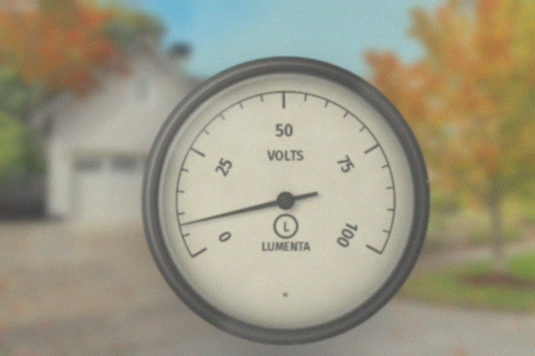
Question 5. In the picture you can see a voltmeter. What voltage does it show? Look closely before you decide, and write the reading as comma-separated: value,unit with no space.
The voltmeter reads 7.5,V
